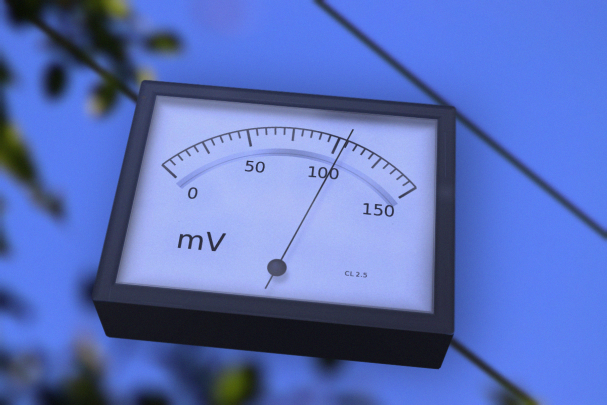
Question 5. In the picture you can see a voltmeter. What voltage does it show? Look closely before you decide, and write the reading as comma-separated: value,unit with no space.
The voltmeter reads 105,mV
